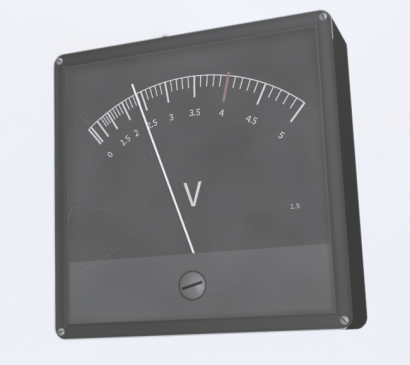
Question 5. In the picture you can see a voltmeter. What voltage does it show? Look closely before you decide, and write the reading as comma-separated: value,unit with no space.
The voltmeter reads 2.4,V
